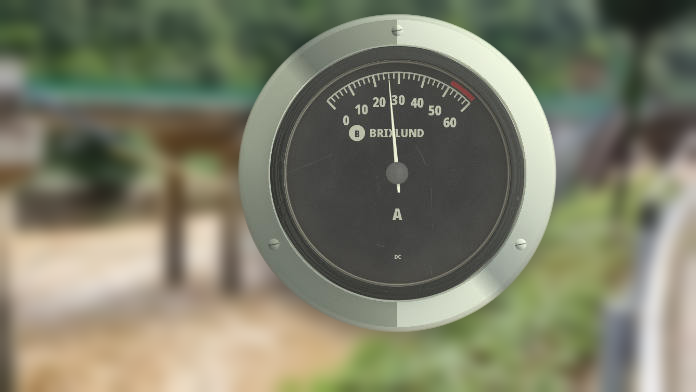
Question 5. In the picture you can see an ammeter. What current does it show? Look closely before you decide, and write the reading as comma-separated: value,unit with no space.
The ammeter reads 26,A
